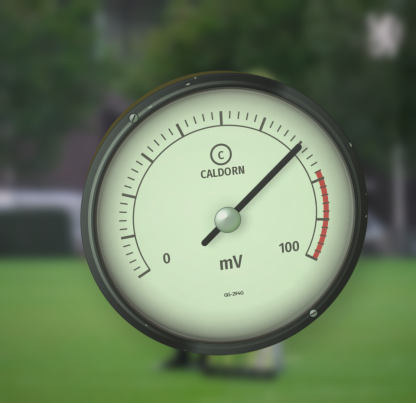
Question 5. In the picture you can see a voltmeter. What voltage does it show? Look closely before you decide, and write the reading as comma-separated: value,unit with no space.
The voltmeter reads 70,mV
